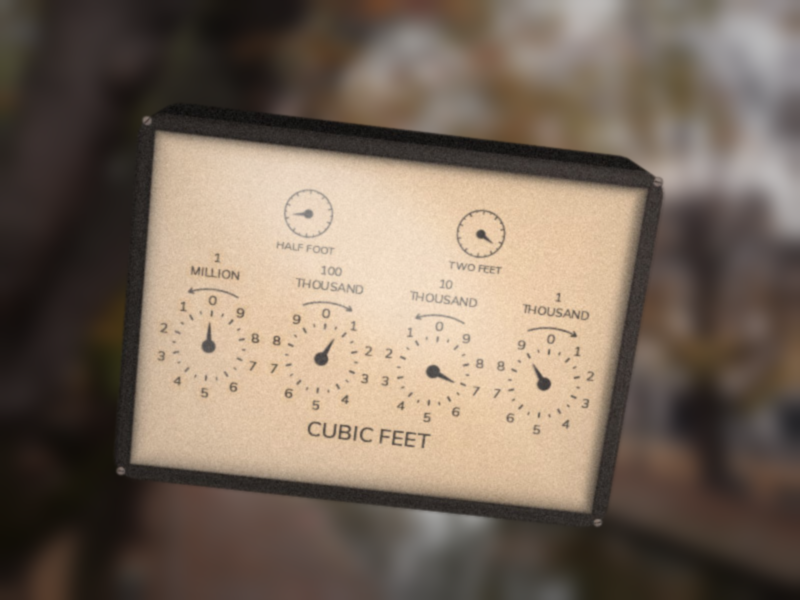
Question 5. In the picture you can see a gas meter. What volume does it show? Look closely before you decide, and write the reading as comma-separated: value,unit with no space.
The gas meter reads 6900,ft³
